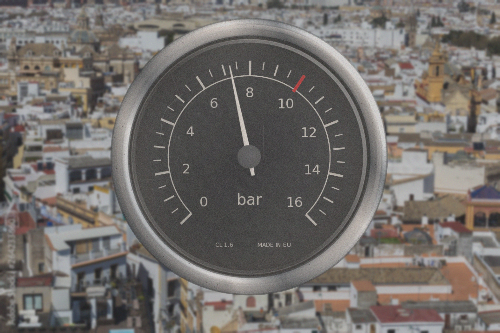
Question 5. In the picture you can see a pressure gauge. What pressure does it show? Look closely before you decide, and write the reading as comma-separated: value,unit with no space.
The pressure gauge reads 7.25,bar
